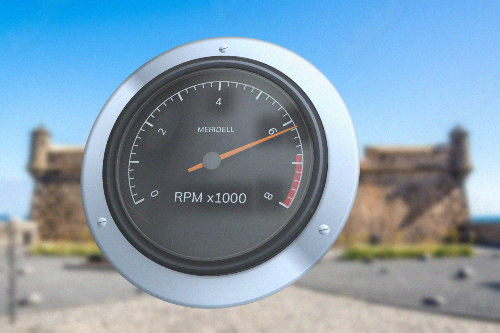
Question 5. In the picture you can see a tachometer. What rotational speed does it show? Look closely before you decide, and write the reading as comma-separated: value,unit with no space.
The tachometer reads 6200,rpm
